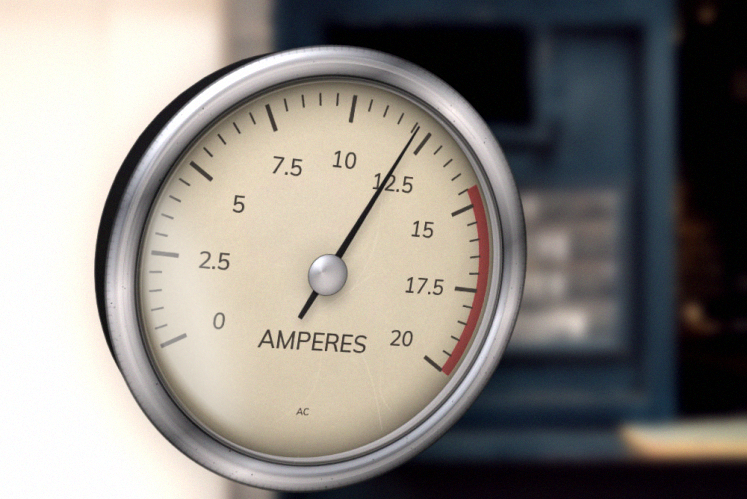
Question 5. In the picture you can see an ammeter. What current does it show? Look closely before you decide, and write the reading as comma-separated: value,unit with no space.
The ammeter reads 12,A
